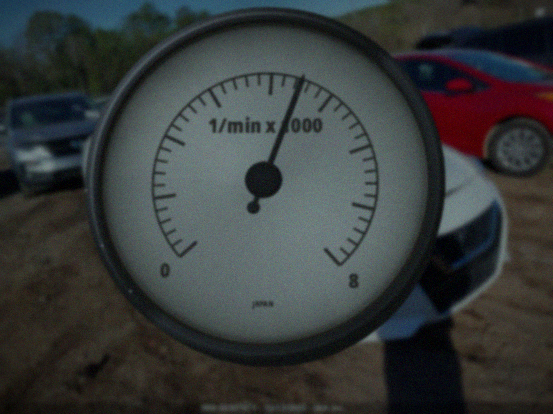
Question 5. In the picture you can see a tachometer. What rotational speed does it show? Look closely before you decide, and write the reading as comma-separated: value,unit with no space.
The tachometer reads 4500,rpm
